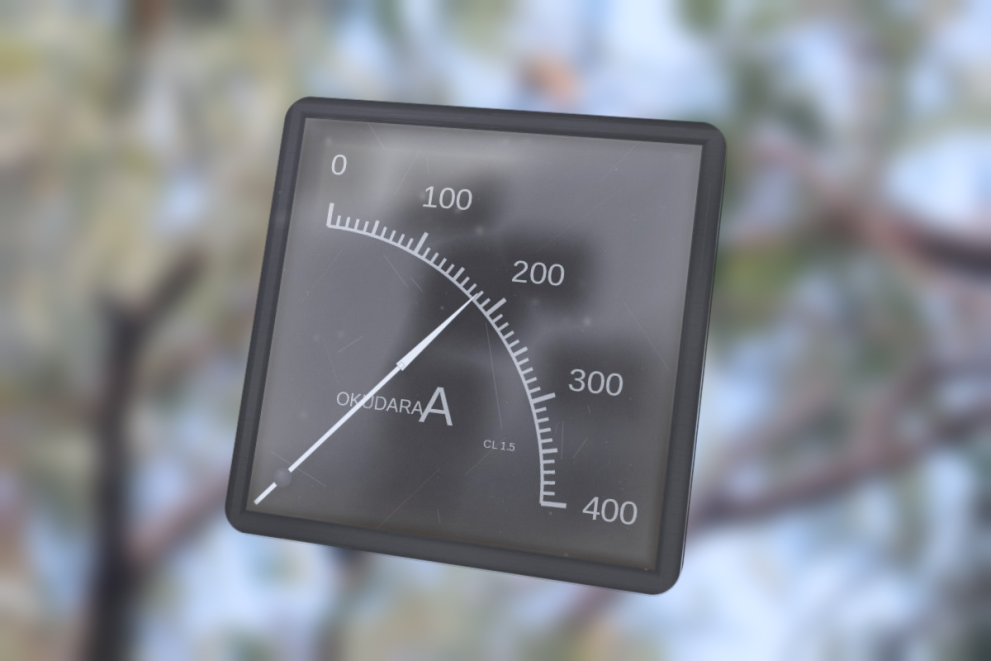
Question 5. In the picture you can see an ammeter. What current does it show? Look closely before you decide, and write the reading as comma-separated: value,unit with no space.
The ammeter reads 180,A
